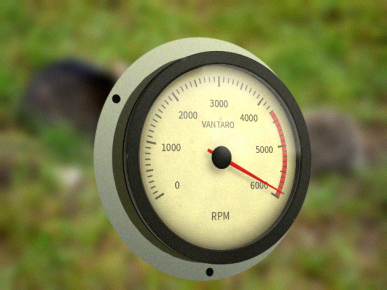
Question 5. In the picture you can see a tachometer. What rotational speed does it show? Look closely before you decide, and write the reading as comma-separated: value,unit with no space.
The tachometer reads 5900,rpm
